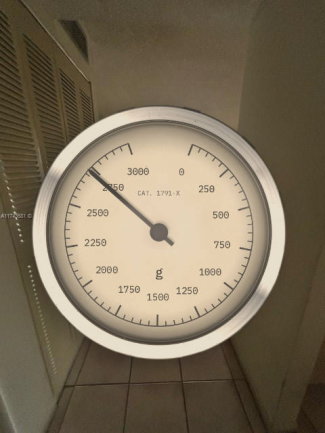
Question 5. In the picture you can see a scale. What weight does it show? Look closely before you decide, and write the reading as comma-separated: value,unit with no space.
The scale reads 2725,g
